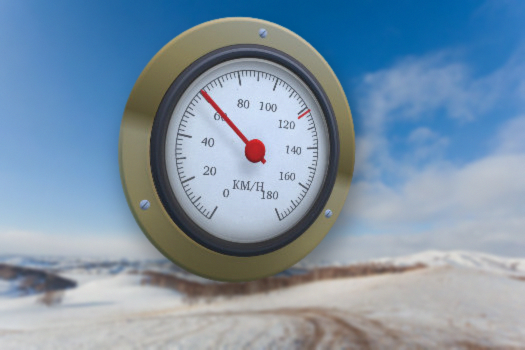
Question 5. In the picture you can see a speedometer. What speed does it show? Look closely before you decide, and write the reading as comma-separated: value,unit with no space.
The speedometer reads 60,km/h
